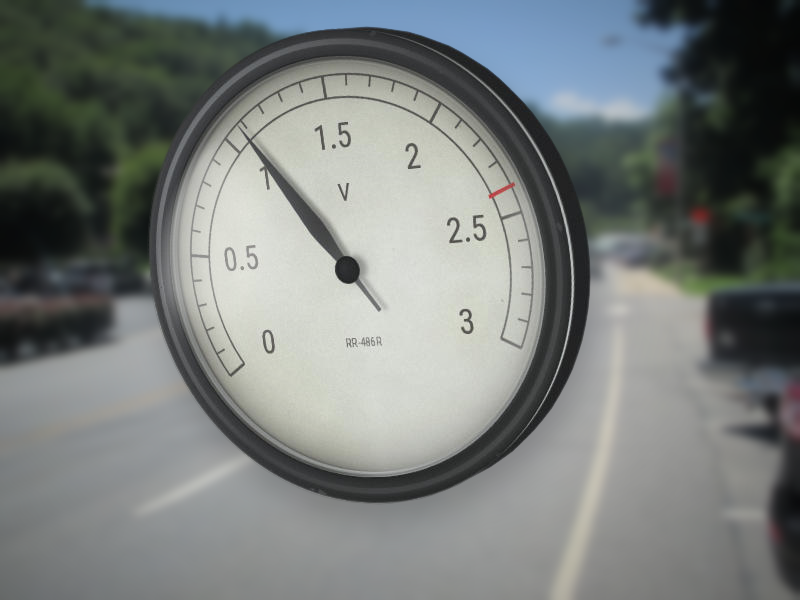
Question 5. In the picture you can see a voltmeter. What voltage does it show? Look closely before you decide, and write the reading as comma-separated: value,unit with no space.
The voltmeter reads 1.1,V
